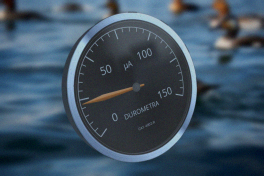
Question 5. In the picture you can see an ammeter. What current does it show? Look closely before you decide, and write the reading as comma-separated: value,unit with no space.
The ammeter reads 22.5,µA
